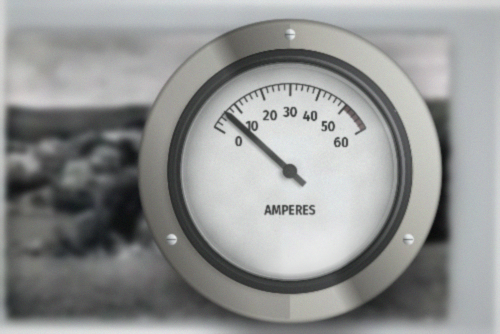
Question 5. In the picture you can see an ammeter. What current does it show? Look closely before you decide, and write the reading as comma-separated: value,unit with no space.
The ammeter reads 6,A
